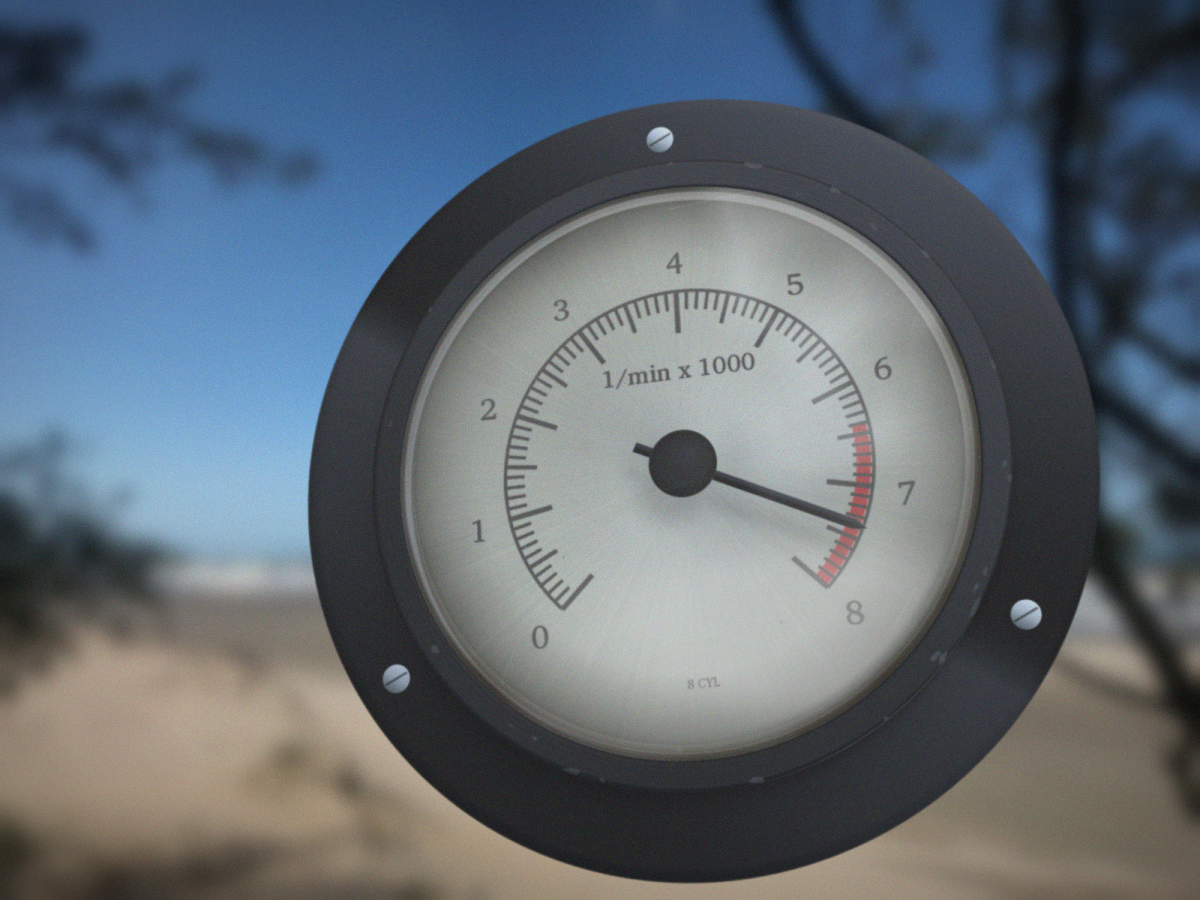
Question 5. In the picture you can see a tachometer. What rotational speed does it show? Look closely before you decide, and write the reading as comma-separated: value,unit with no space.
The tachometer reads 7400,rpm
